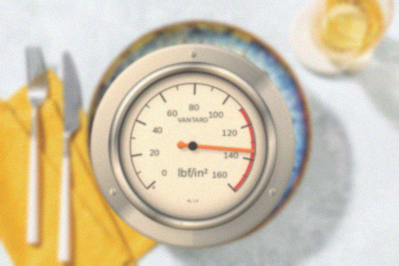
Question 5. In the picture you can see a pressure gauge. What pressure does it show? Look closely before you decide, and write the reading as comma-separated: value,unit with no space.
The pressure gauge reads 135,psi
